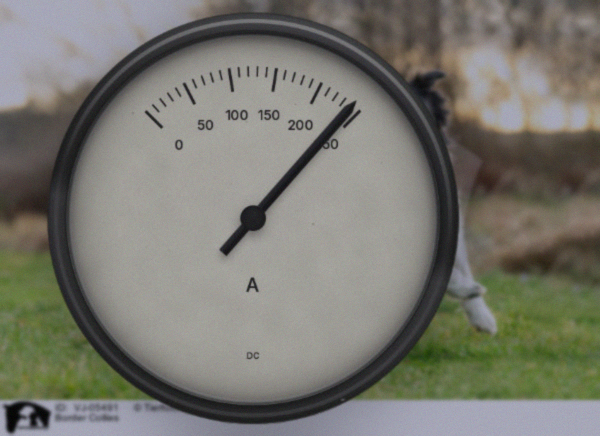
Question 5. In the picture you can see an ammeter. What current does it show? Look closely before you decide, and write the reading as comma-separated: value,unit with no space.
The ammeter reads 240,A
